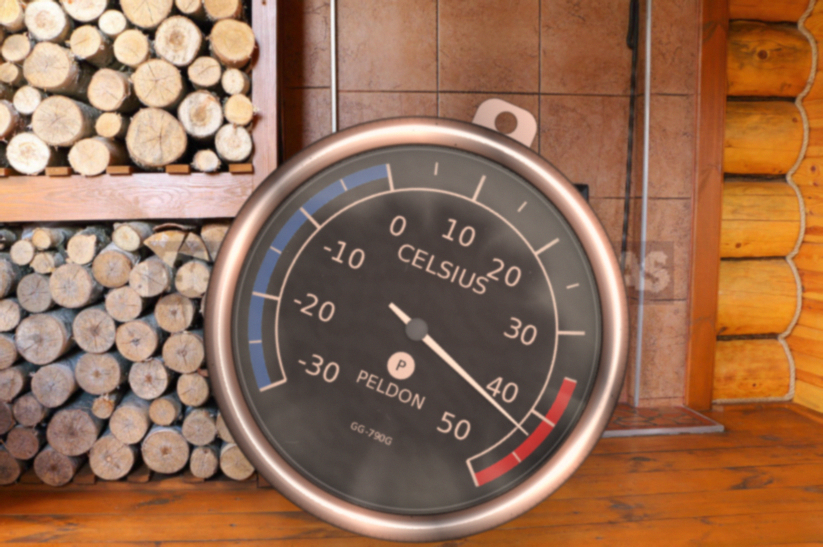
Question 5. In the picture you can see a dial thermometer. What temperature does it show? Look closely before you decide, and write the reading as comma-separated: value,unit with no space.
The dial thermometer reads 42.5,°C
